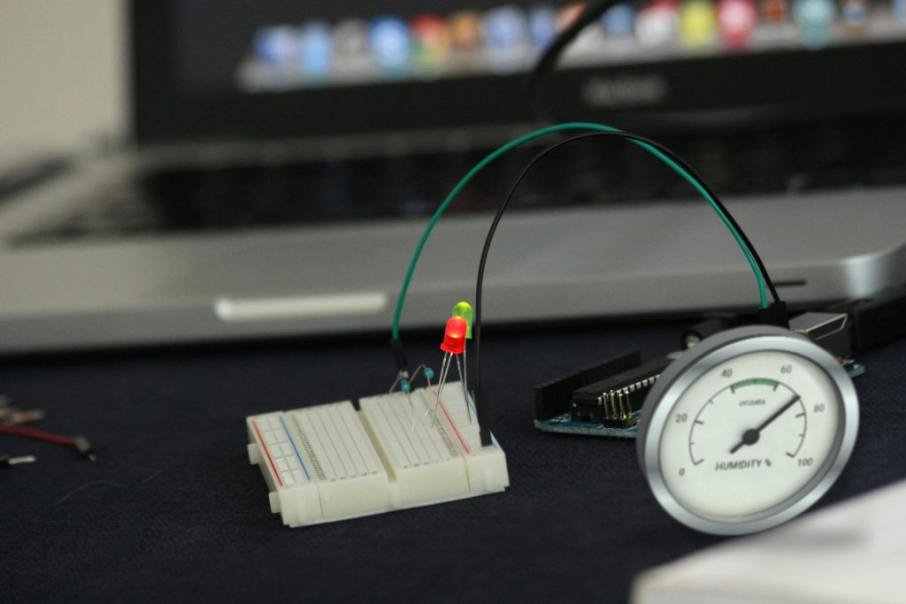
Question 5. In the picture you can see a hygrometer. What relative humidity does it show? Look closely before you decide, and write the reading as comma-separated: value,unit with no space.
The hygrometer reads 70,%
